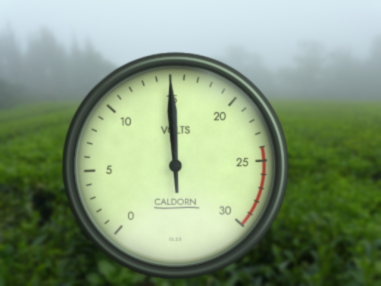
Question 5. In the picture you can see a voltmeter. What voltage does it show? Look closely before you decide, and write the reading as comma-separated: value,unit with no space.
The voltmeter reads 15,V
